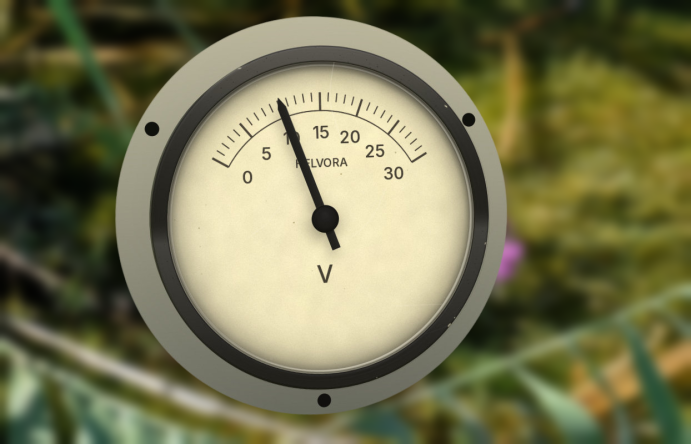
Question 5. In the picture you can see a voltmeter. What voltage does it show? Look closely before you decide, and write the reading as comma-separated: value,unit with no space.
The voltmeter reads 10,V
